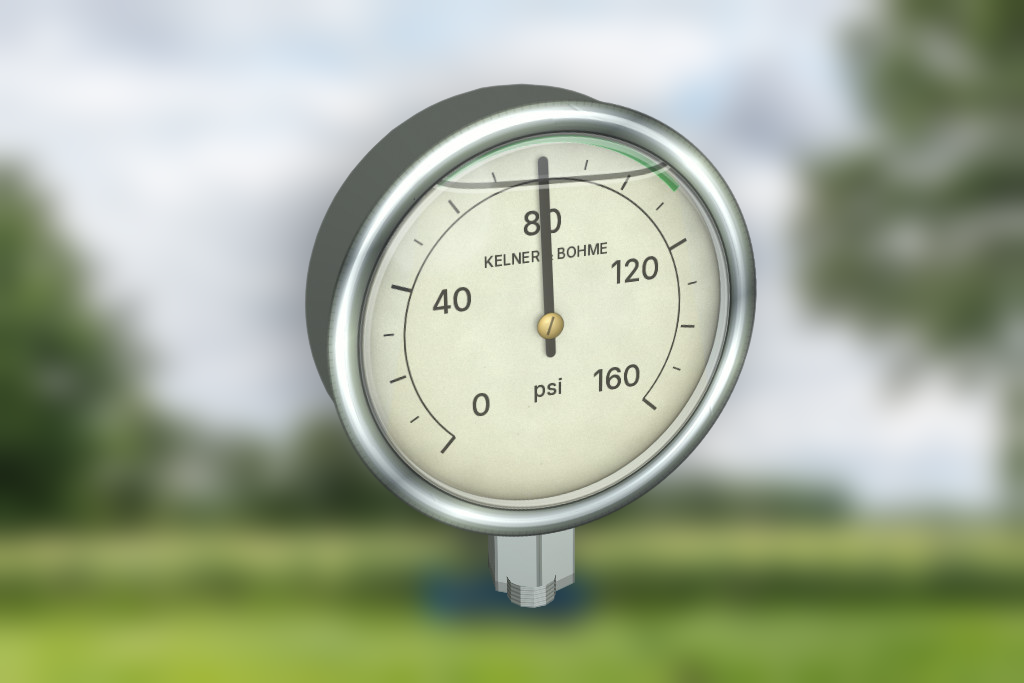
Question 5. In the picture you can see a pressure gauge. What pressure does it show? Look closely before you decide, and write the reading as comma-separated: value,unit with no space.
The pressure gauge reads 80,psi
